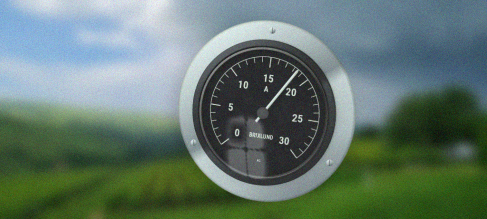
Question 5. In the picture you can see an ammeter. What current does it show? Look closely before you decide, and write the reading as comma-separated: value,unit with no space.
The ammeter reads 18.5,A
